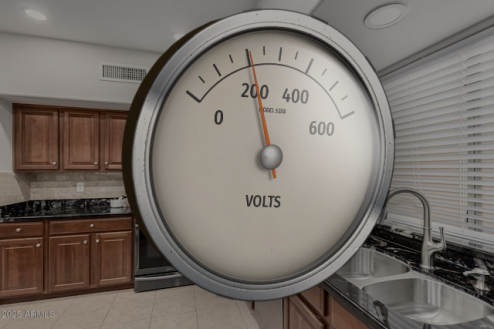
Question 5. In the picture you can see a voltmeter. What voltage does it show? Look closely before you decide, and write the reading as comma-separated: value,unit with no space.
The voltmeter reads 200,V
